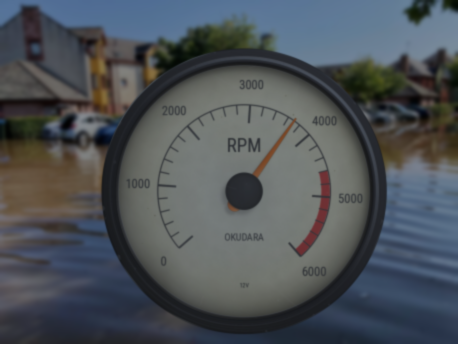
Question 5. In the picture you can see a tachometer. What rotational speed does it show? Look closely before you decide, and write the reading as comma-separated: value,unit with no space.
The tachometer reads 3700,rpm
